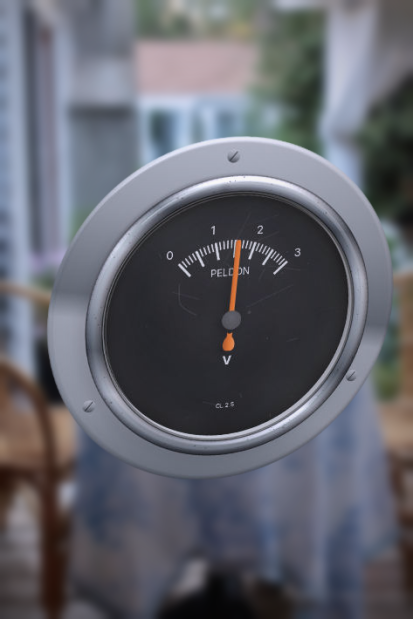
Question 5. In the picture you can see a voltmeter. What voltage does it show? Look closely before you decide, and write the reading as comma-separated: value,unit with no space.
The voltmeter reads 1.5,V
